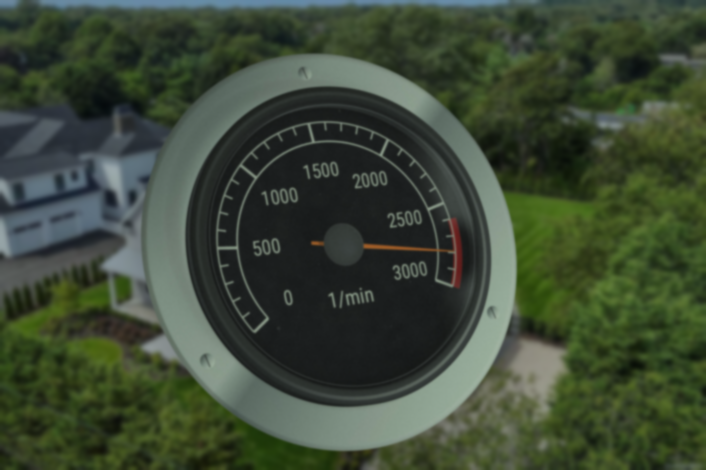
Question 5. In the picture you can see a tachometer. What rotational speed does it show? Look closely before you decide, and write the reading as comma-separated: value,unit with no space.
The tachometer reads 2800,rpm
